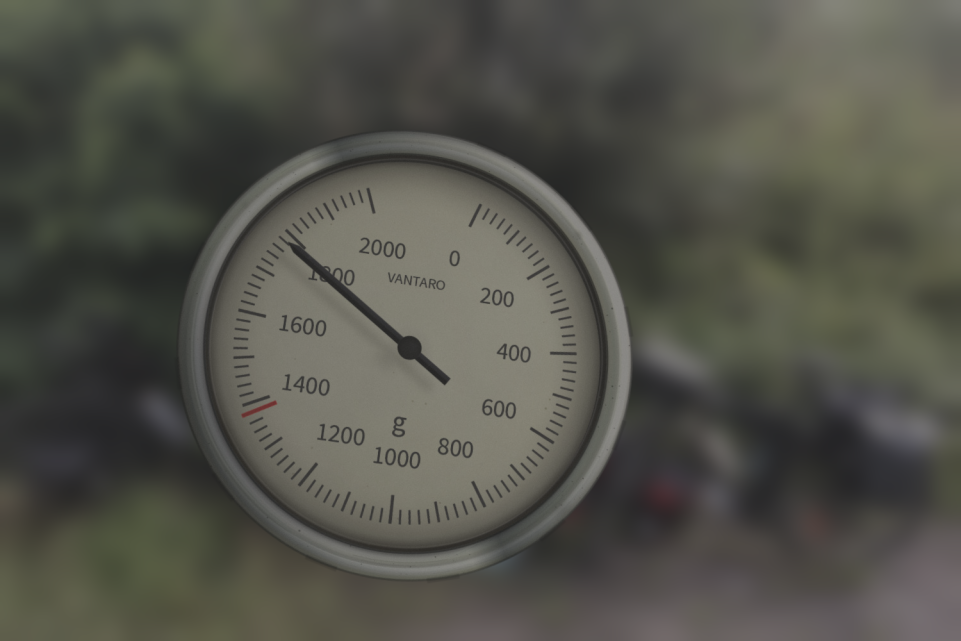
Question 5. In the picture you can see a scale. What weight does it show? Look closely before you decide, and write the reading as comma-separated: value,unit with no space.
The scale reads 1780,g
